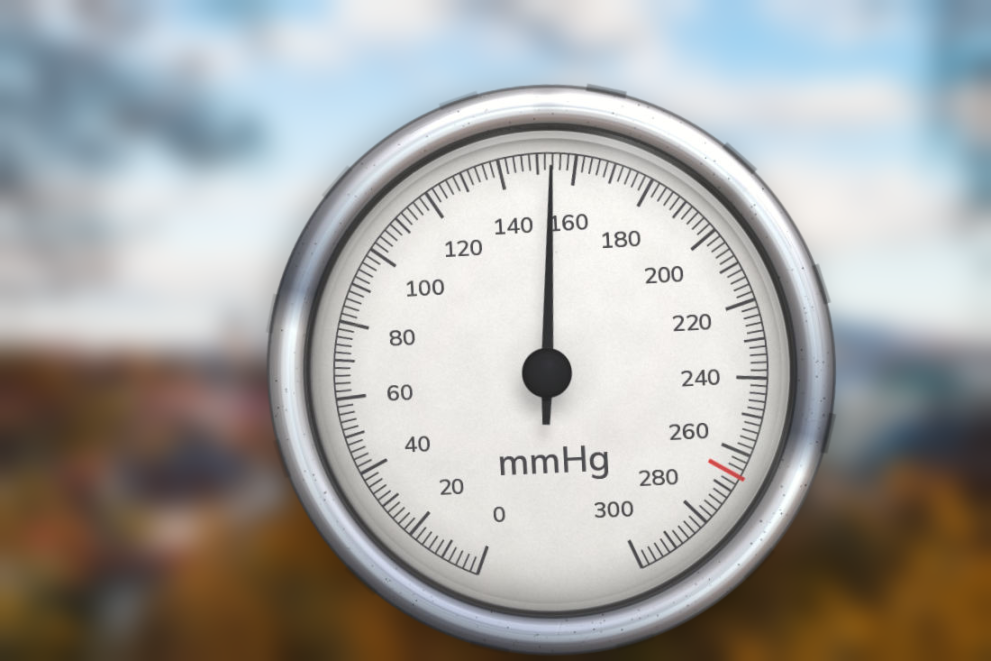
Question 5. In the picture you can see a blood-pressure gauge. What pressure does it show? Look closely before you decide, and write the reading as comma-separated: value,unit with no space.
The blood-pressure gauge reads 154,mmHg
